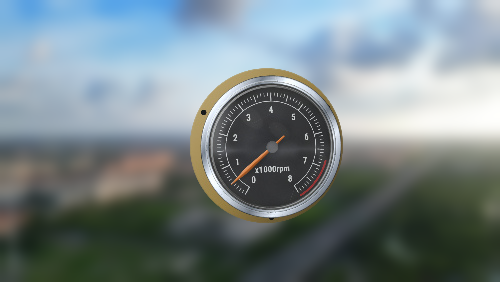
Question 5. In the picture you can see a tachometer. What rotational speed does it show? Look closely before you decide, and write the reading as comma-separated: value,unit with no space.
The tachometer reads 500,rpm
